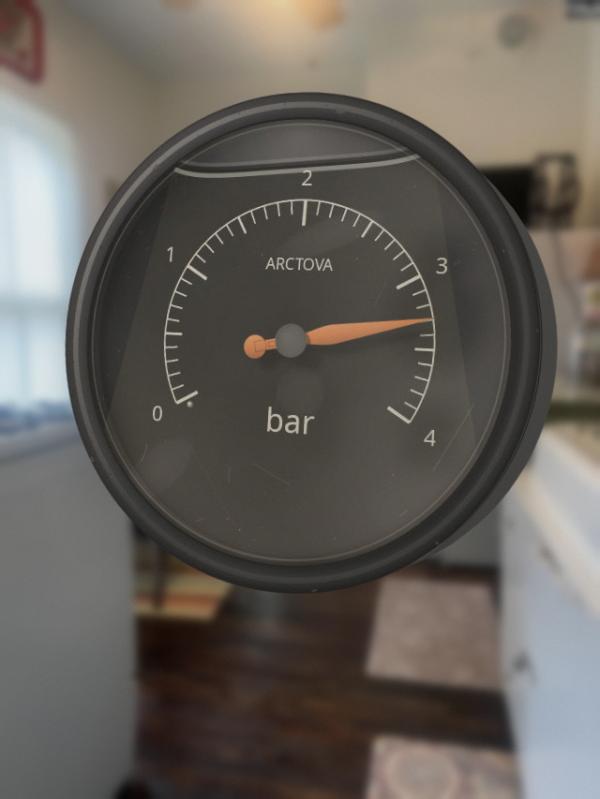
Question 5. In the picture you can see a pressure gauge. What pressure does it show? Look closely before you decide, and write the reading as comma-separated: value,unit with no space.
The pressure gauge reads 3.3,bar
